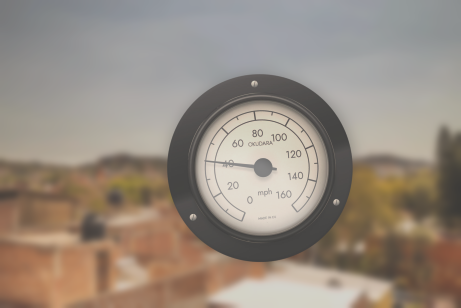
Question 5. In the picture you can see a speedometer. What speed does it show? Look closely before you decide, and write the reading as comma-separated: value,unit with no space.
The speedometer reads 40,mph
